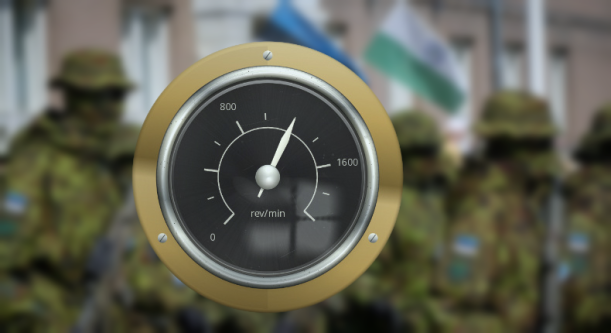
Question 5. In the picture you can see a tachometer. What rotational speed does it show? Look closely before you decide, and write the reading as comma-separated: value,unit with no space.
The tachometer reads 1200,rpm
